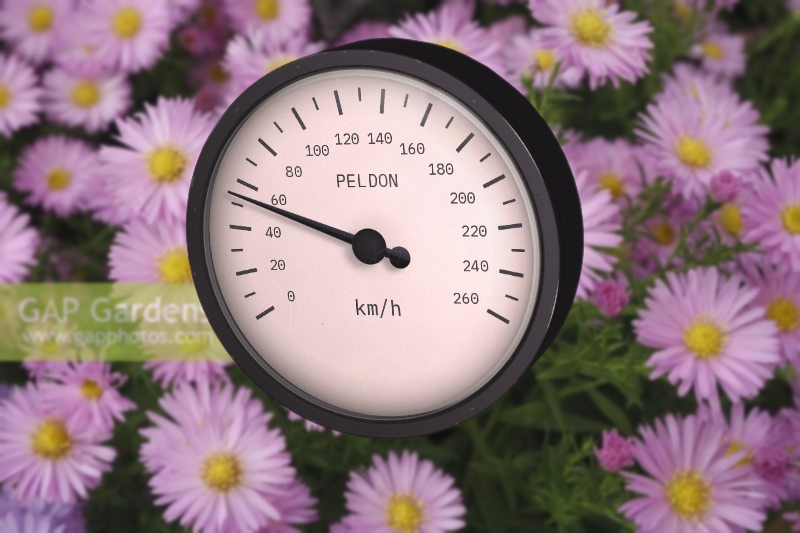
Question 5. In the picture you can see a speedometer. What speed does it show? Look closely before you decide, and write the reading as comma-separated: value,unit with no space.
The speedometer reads 55,km/h
